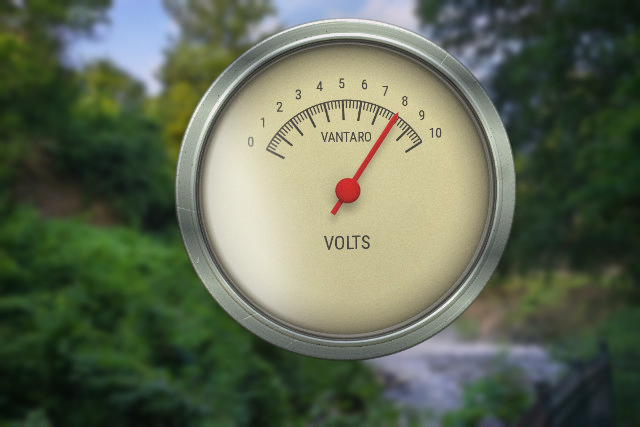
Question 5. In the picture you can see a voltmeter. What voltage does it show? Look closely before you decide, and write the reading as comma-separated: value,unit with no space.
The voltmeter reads 8,V
